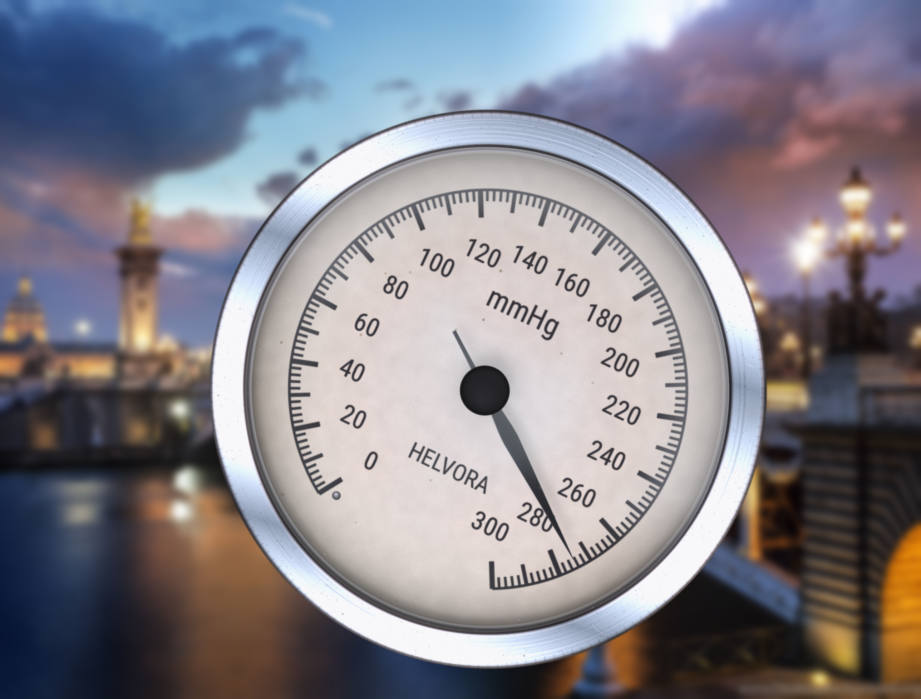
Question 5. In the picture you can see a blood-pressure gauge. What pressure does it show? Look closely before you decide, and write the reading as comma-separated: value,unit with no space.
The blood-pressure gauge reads 274,mmHg
